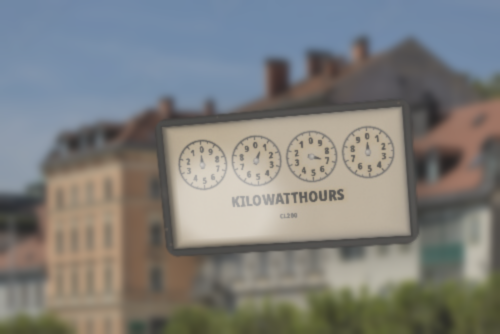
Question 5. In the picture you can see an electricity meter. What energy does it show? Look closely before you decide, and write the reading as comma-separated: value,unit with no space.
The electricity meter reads 70,kWh
